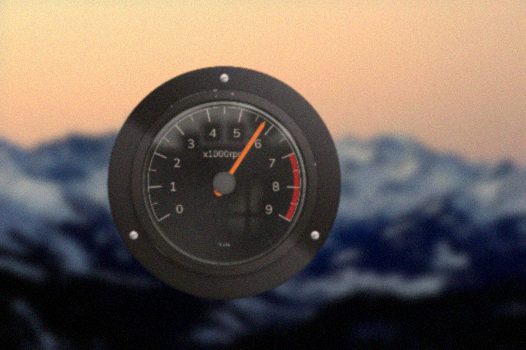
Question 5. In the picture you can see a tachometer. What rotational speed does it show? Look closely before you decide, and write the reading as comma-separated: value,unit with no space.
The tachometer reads 5750,rpm
